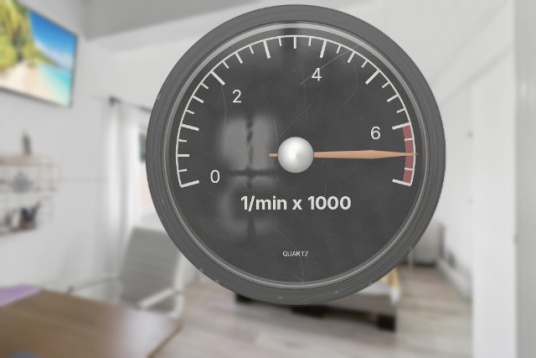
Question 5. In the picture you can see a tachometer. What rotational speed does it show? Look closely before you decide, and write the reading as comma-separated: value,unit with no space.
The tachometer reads 6500,rpm
